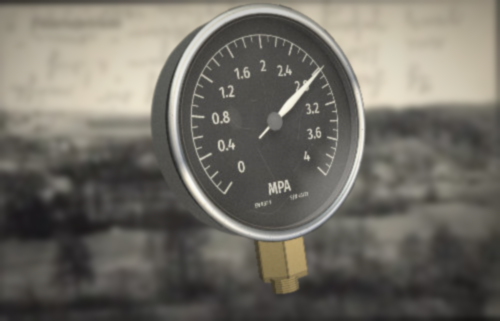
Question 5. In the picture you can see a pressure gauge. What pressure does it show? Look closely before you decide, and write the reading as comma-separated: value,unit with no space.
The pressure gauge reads 2.8,MPa
